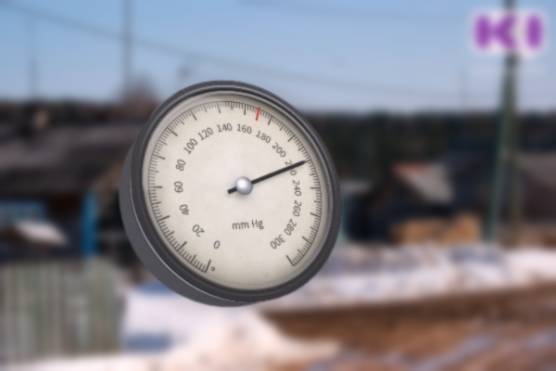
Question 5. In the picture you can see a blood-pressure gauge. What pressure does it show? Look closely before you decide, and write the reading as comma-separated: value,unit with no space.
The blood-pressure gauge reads 220,mmHg
